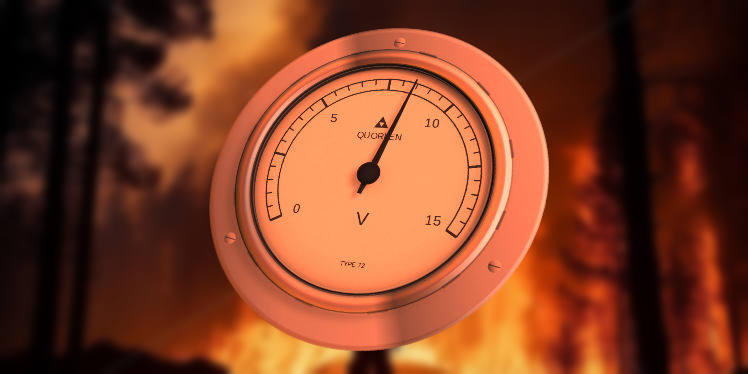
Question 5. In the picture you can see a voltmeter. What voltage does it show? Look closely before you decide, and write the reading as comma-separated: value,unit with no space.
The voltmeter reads 8.5,V
